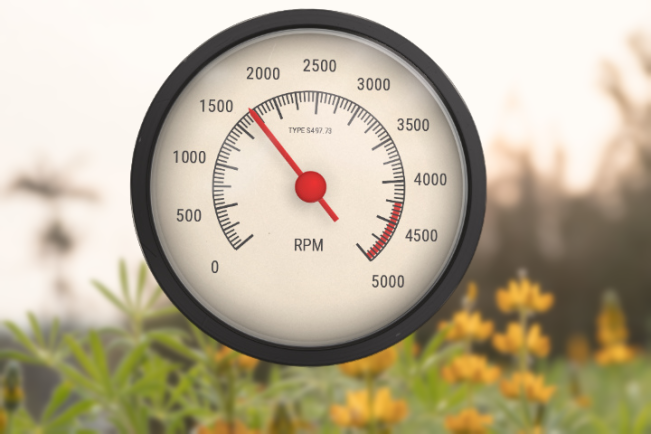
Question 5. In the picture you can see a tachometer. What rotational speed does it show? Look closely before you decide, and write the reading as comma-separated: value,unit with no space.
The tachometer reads 1700,rpm
